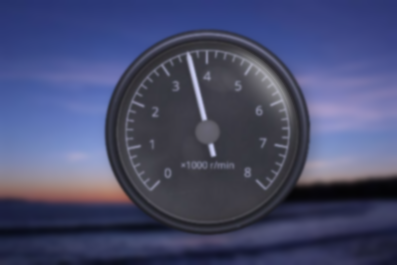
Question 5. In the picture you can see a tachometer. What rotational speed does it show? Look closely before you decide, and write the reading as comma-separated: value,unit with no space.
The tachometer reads 3600,rpm
